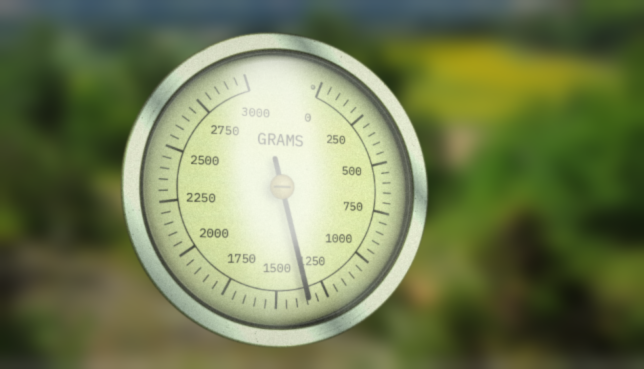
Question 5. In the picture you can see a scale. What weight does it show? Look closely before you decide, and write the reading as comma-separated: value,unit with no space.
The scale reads 1350,g
